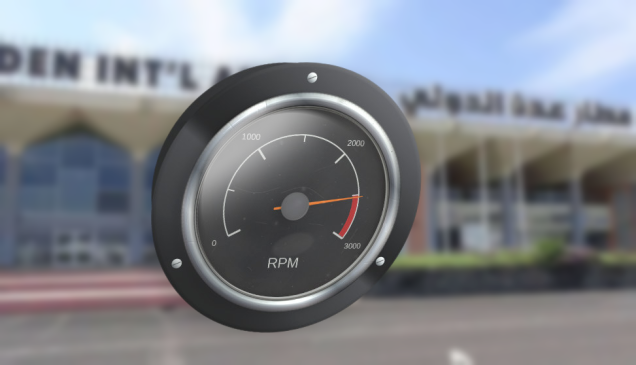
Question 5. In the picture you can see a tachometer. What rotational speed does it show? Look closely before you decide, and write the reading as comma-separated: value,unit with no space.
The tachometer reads 2500,rpm
